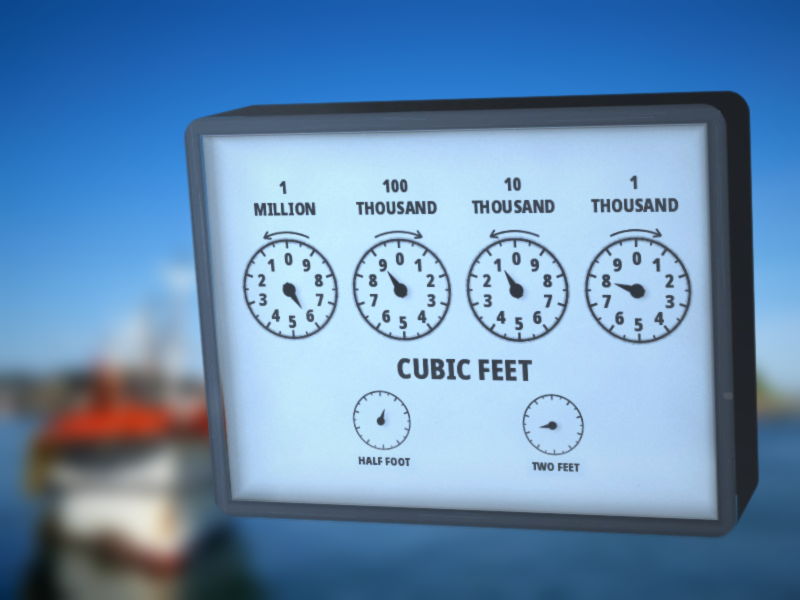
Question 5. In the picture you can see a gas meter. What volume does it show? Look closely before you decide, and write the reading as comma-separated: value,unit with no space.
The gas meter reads 590800,ft³
